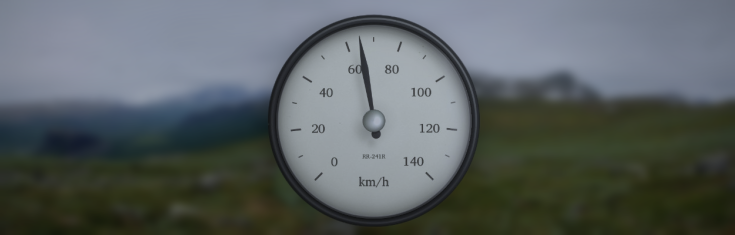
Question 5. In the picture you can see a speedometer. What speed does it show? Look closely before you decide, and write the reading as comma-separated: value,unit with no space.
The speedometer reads 65,km/h
